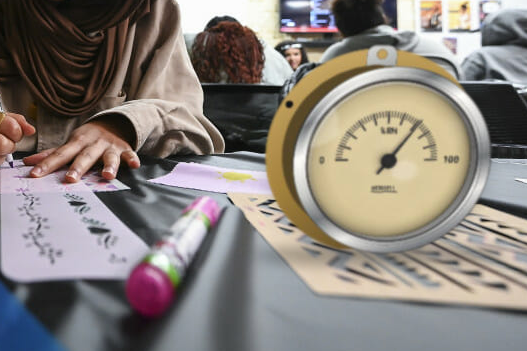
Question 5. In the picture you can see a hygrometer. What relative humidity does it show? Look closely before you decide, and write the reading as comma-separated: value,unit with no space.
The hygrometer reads 70,%
